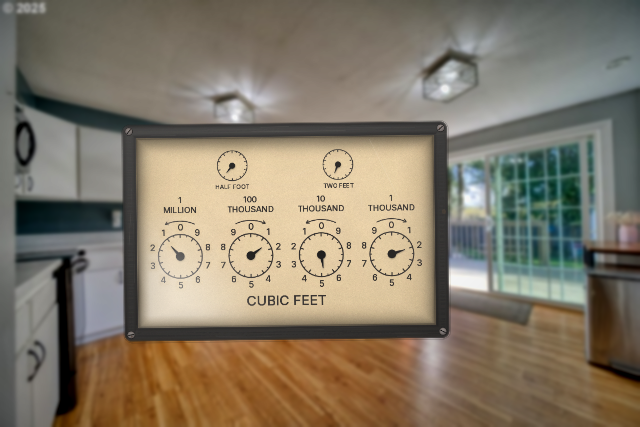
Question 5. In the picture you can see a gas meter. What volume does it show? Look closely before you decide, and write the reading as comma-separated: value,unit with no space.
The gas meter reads 115200,ft³
